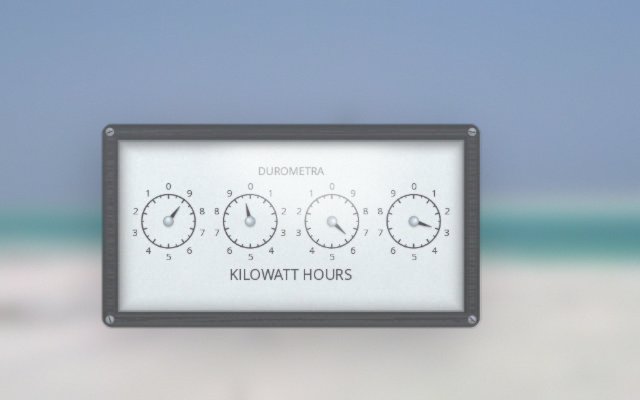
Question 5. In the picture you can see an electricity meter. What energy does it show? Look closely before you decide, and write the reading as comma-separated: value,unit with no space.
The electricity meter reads 8963,kWh
